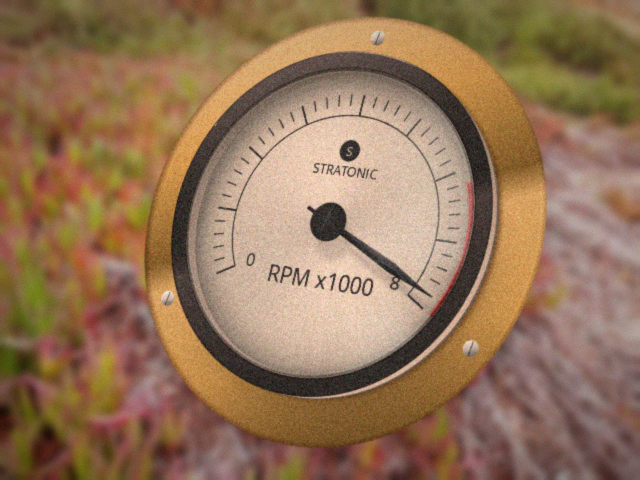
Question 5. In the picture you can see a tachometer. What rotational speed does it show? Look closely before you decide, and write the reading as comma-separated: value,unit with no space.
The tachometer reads 7800,rpm
